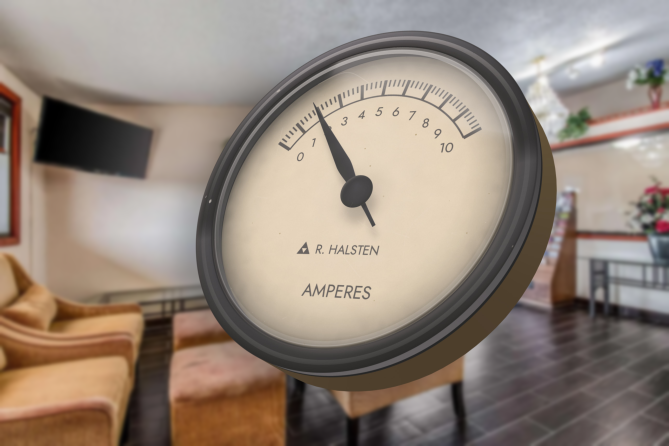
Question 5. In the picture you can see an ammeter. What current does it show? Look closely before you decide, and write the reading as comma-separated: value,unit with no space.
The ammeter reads 2,A
